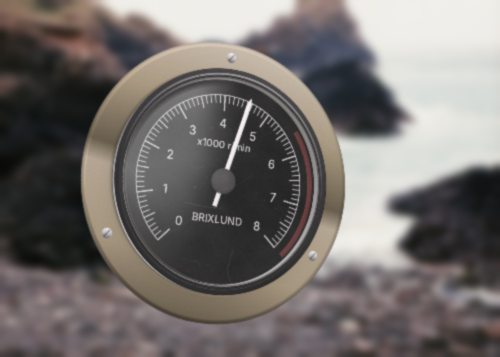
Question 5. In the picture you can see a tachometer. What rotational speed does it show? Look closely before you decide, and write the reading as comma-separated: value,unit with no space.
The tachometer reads 4500,rpm
